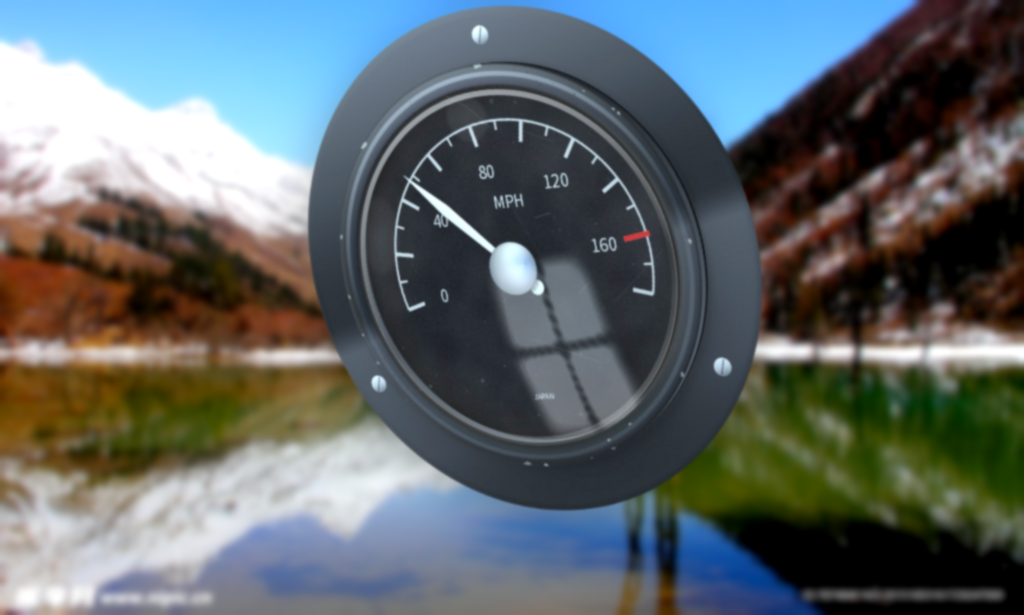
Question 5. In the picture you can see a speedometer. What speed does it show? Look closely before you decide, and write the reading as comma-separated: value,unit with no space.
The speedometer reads 50,mph
